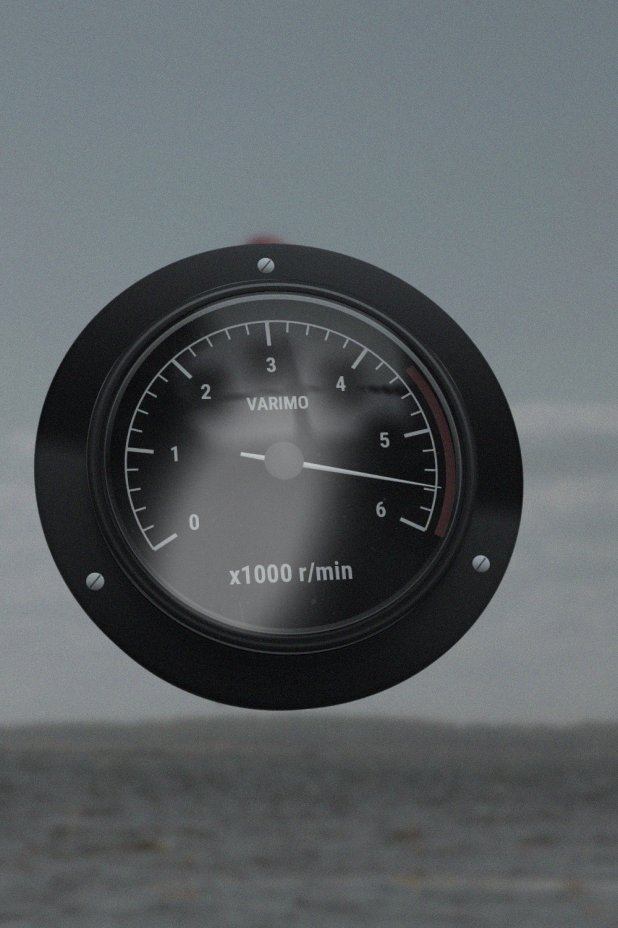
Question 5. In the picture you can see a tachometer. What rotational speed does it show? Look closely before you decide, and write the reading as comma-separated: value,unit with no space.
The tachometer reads 5600,rpm
